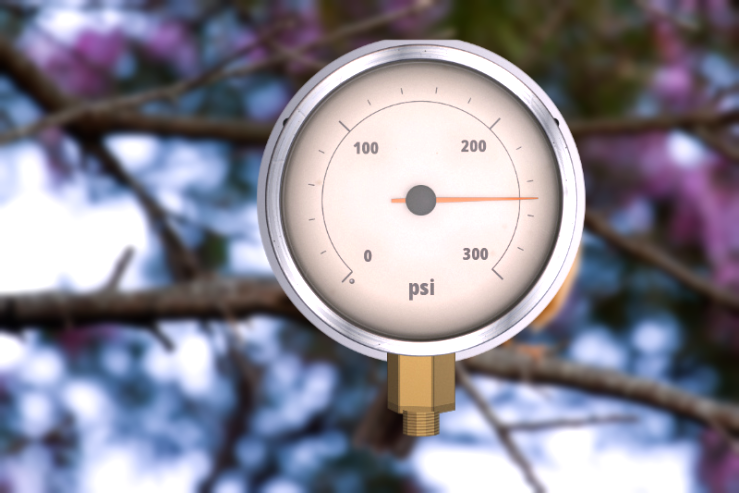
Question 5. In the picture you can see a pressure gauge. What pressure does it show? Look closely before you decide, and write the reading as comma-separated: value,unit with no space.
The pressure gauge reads 250,psi
